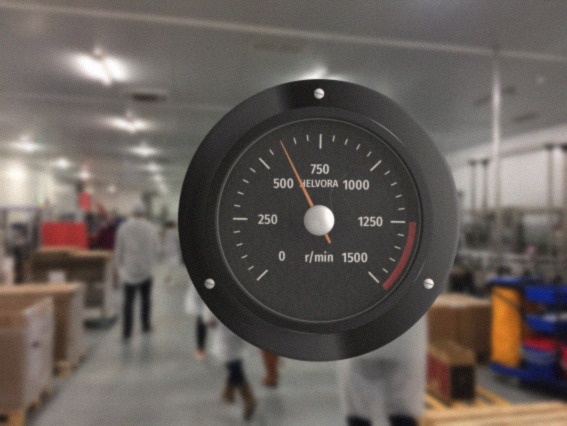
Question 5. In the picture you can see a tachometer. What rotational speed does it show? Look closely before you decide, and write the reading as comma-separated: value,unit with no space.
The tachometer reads 600,rpm
